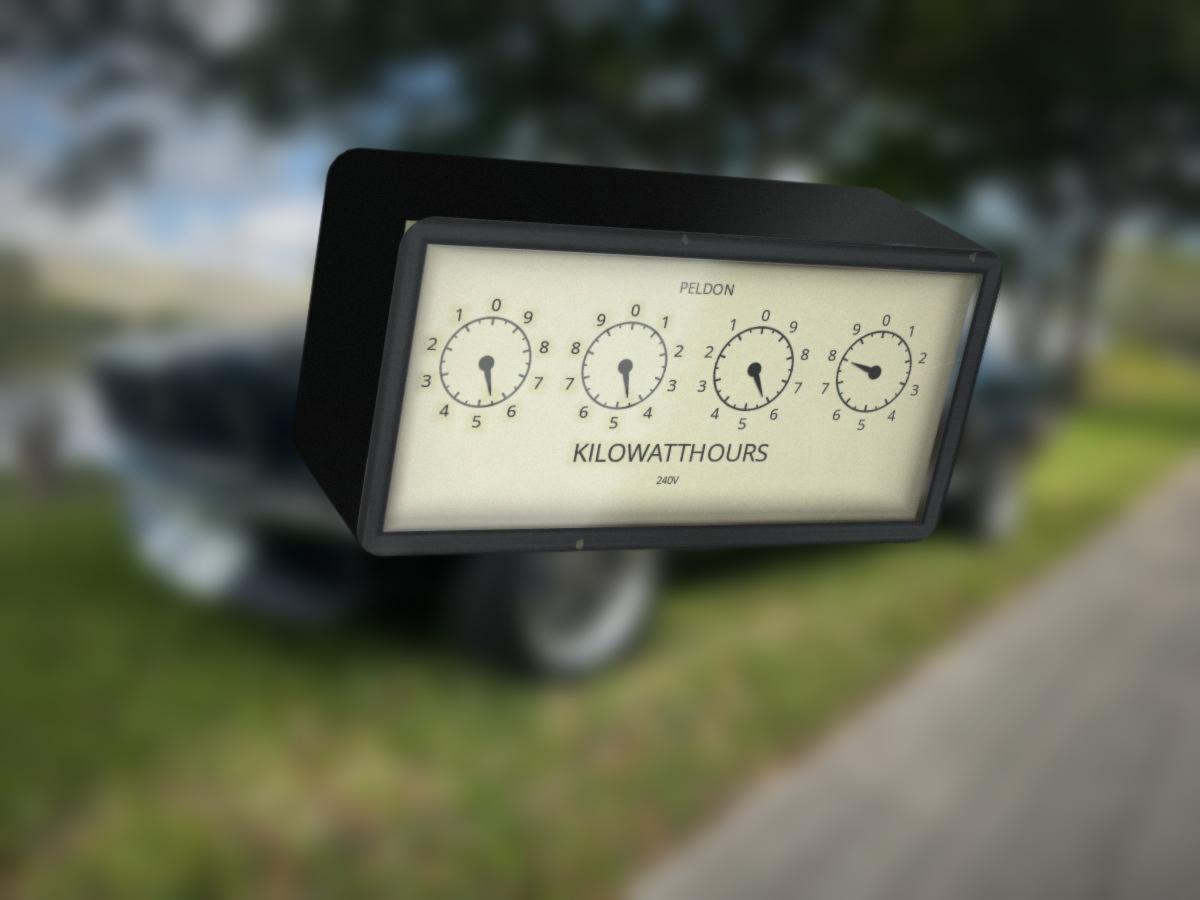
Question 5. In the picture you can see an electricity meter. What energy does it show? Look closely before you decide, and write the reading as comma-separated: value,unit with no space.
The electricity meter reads 5458,kWh
